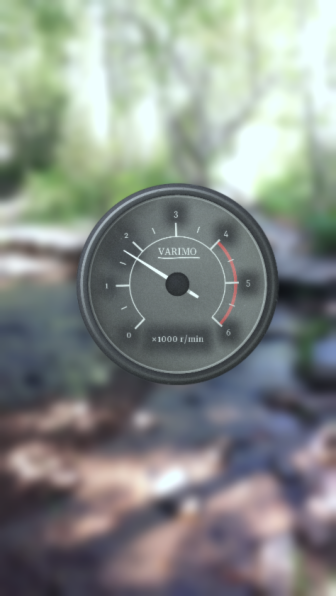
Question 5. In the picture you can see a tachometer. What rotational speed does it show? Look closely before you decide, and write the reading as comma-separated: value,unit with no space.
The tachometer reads 1750,rpm
